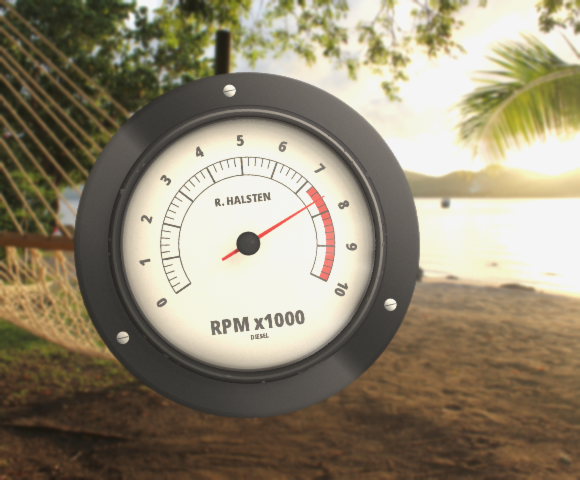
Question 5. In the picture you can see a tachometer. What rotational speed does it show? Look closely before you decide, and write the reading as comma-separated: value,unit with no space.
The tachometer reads 7600,rpm
